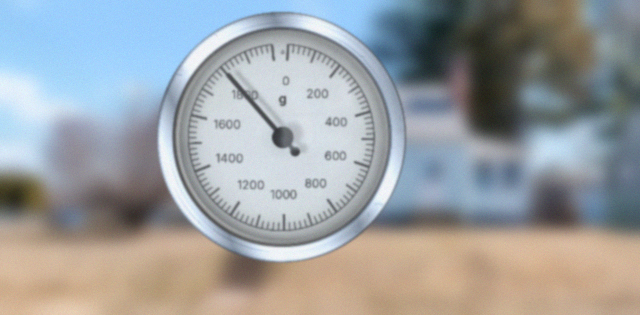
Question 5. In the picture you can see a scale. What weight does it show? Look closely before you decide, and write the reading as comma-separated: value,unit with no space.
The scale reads 1800,g
